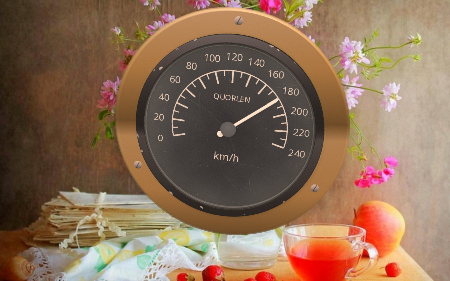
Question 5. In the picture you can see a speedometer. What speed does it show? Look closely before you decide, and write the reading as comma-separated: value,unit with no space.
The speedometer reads 180,km/h
